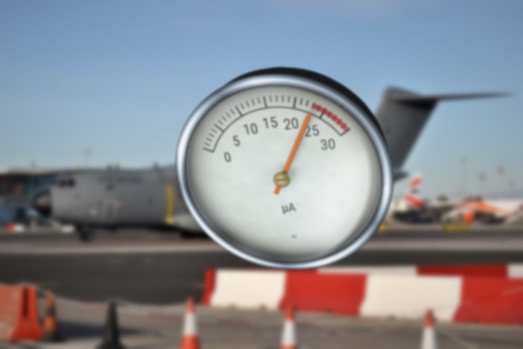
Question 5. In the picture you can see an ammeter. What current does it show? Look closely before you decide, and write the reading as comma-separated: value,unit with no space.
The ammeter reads 23,µA
